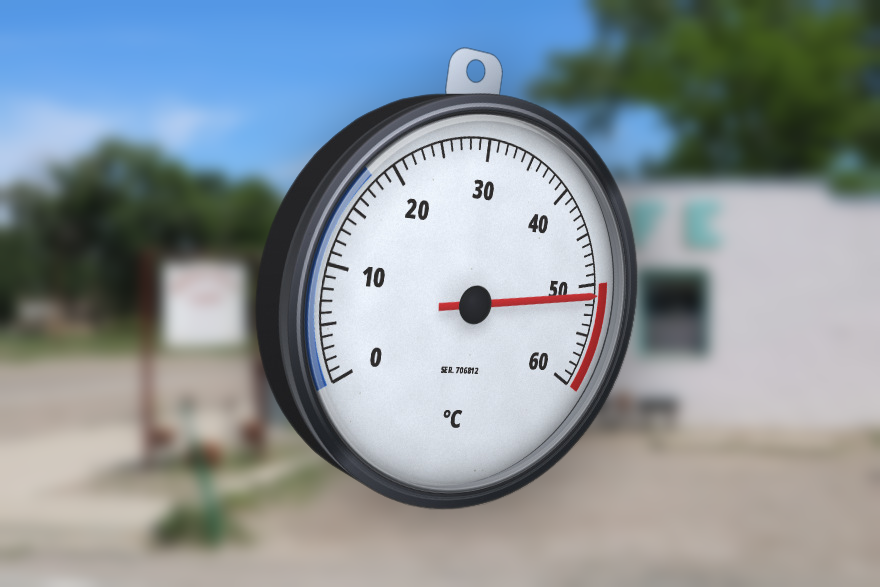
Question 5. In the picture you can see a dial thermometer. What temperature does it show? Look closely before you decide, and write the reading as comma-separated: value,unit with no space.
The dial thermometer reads 51,°C
